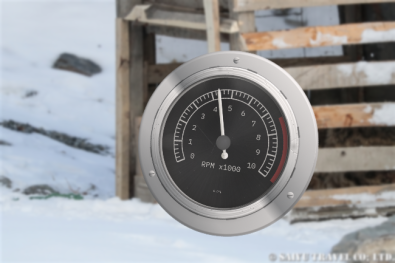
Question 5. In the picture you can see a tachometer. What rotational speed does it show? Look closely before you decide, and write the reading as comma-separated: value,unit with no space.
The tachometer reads 4400,rpm
